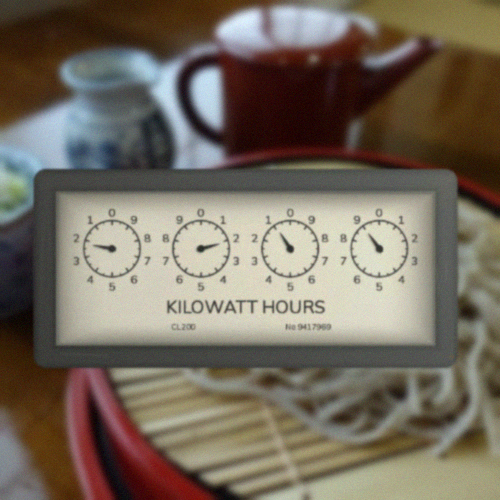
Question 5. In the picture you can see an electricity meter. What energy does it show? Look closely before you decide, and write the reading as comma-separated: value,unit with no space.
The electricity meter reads 2209,kWh
